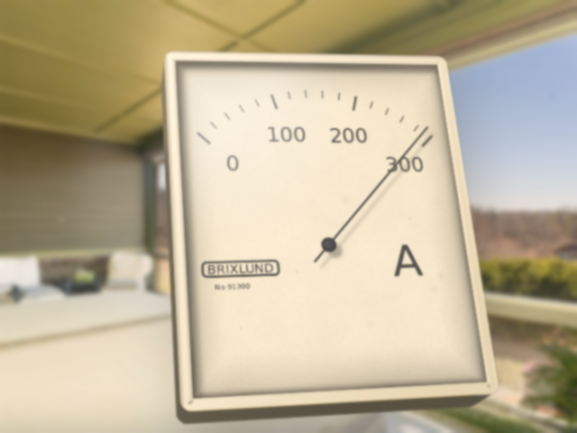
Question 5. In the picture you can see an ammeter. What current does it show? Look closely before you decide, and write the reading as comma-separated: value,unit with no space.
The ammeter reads 290,A
